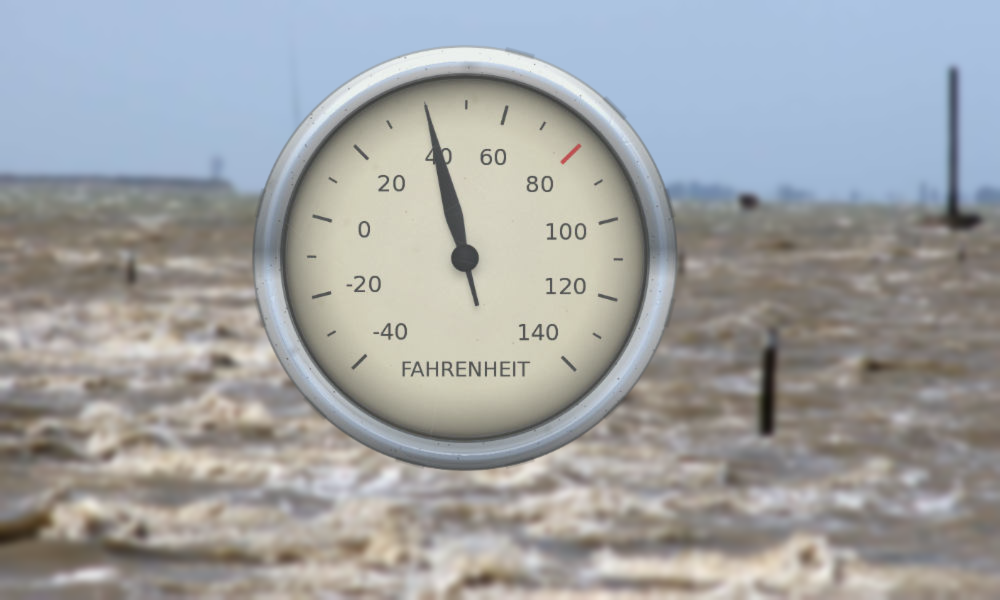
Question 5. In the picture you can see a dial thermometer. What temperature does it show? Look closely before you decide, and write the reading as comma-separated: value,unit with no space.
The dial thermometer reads 40,°F
